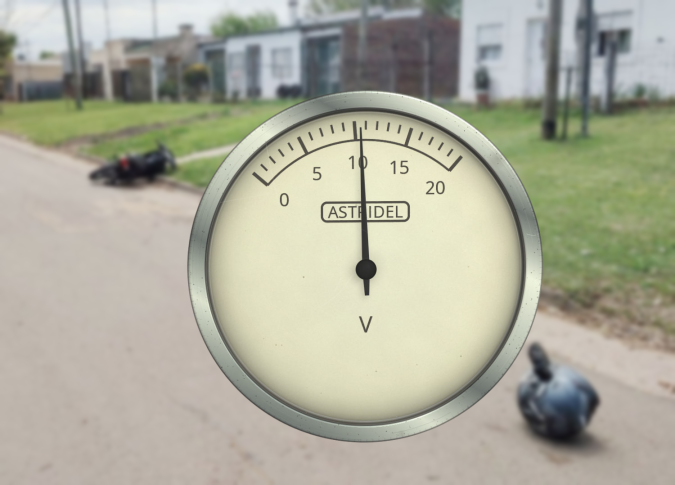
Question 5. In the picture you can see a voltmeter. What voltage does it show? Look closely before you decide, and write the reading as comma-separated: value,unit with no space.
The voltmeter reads 10.5,V
